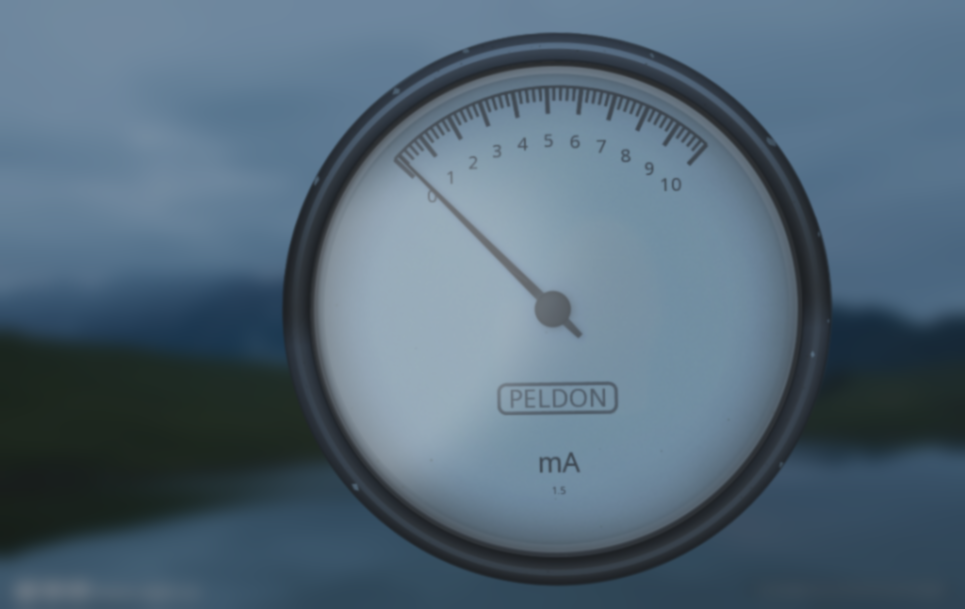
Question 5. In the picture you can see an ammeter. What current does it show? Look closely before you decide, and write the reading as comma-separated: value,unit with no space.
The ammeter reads 0.2,mA
